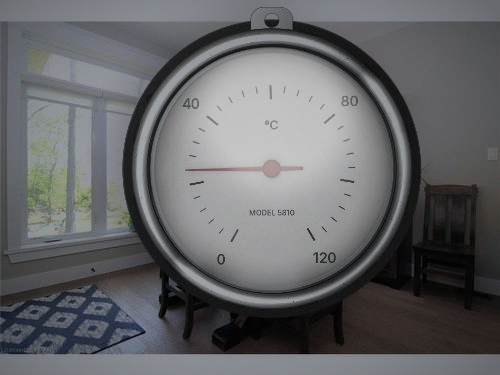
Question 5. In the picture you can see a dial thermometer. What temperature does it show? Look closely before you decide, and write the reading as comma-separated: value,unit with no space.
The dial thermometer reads 24,°C
